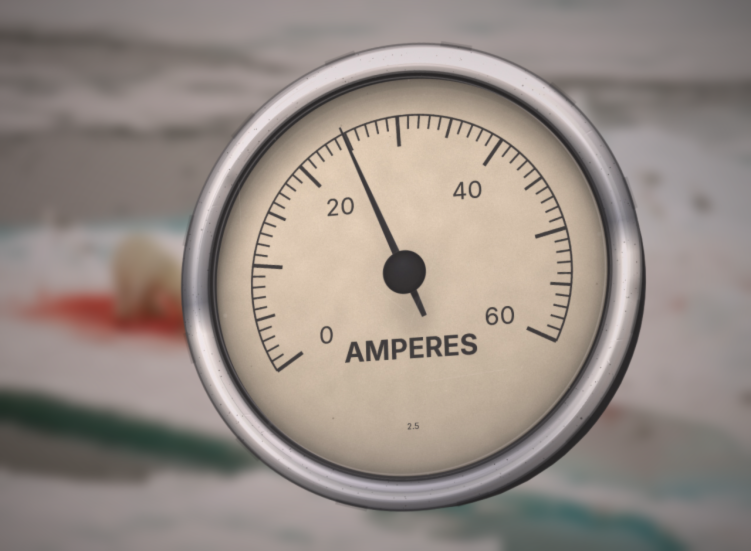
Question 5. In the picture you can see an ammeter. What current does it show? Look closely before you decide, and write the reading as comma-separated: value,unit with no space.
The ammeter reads 25,A
